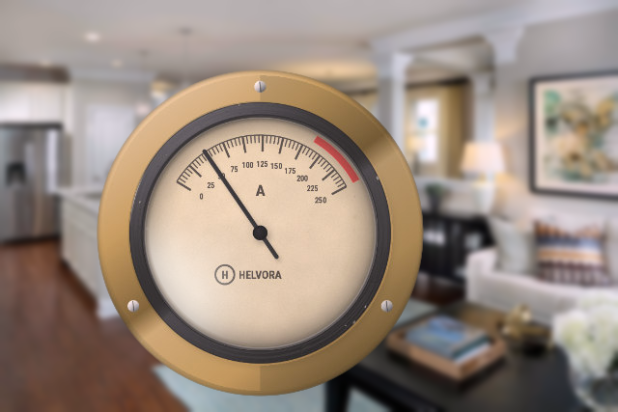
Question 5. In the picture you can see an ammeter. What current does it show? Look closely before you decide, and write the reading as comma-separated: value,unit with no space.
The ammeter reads 50,A
